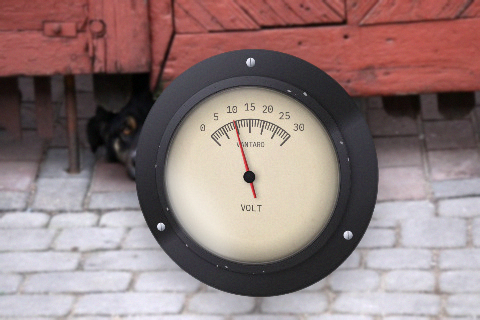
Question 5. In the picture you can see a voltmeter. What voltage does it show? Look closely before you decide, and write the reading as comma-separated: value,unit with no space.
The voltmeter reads 10,V
